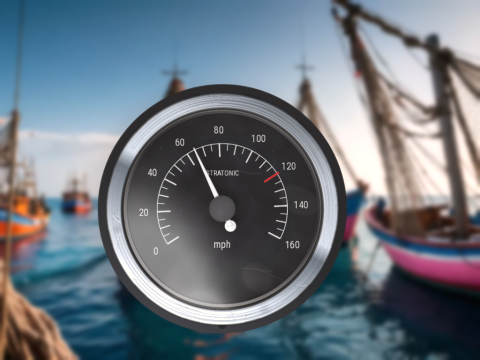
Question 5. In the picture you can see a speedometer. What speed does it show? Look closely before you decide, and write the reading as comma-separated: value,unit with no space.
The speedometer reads 65,mph
